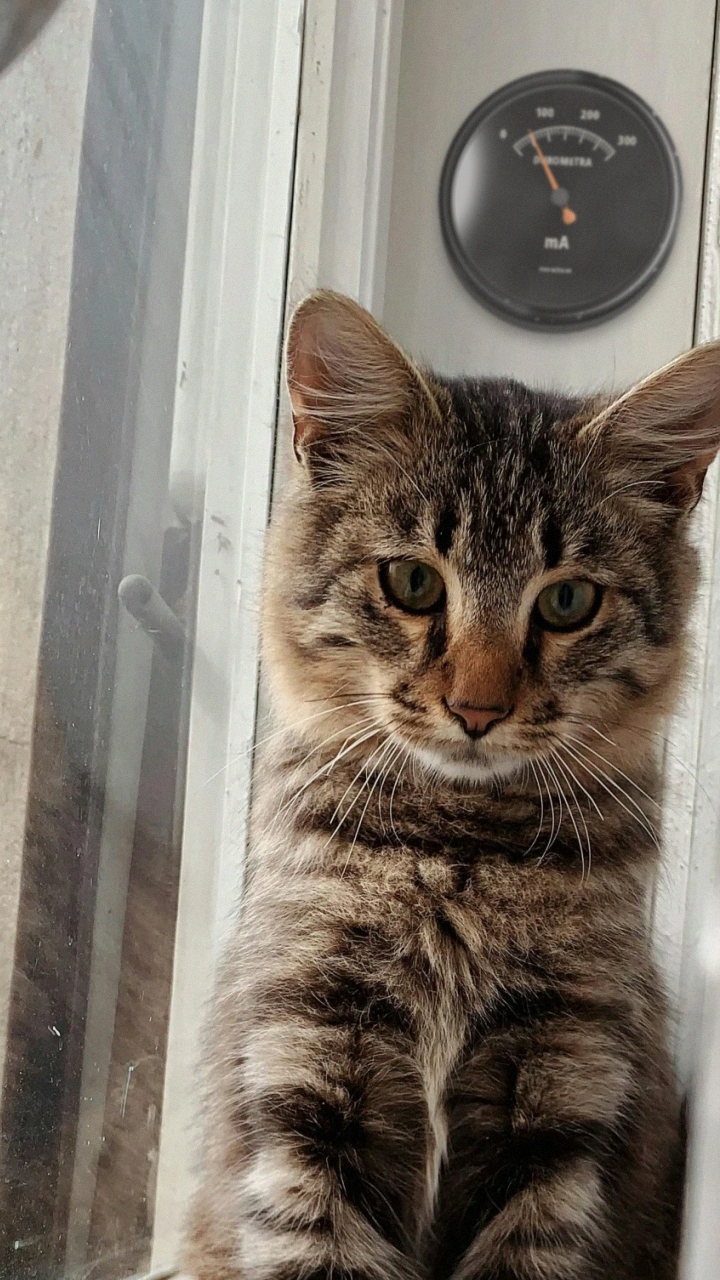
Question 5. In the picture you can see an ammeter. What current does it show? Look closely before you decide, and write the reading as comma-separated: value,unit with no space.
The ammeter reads 50,mA
